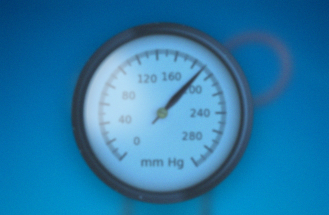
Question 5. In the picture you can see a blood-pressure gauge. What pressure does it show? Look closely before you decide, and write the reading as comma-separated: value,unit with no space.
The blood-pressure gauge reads 190,mmHg
